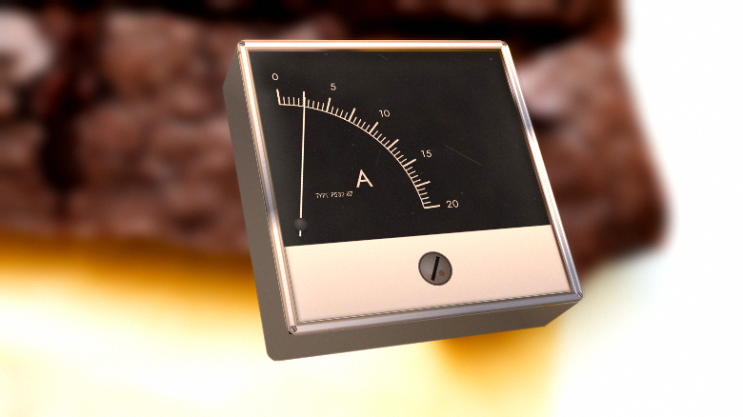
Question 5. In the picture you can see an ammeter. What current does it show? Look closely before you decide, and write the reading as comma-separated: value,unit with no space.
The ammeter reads 2.5,A
